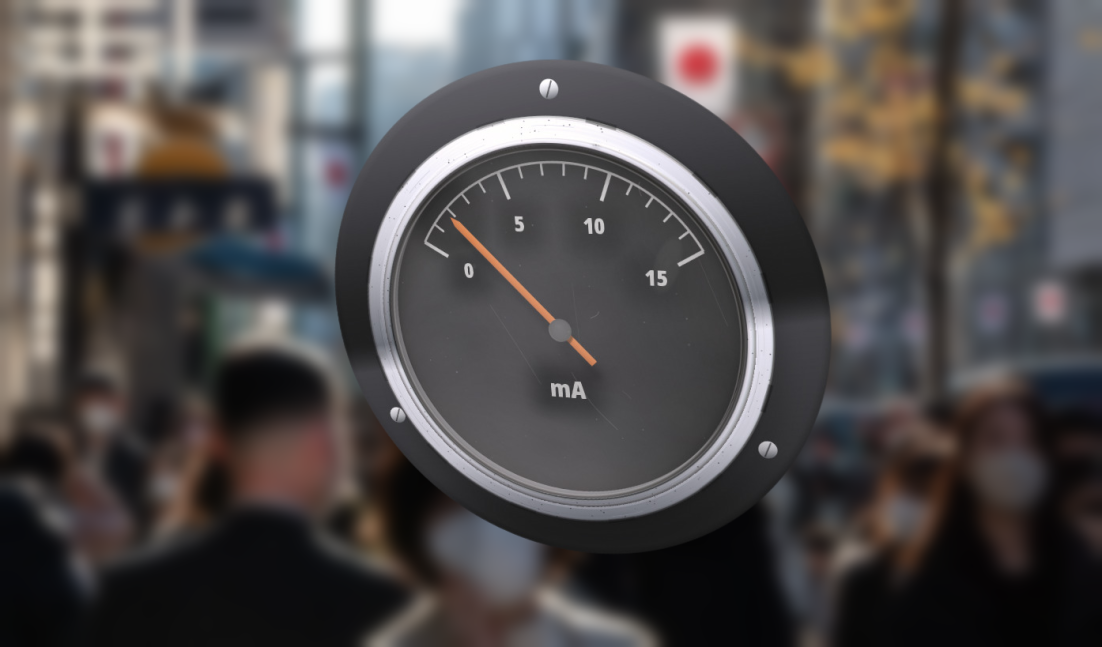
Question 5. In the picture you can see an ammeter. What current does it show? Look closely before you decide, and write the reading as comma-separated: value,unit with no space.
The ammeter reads 2,mA
